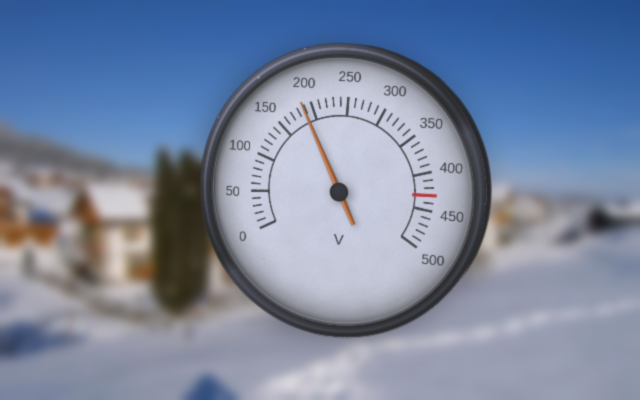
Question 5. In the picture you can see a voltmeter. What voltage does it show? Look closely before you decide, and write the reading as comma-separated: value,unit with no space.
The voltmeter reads 190,V
